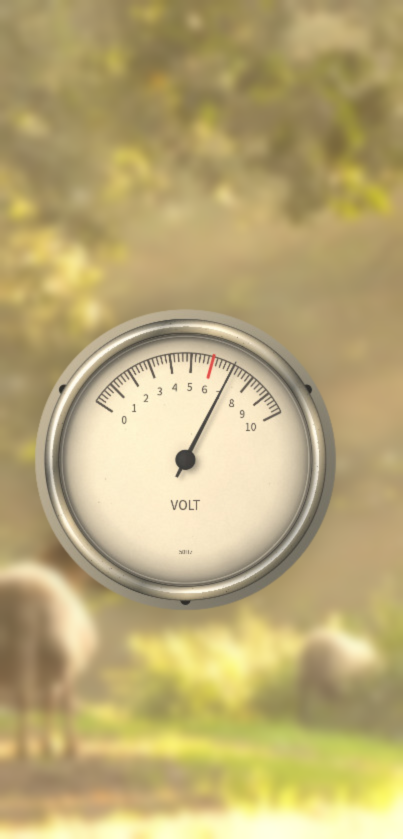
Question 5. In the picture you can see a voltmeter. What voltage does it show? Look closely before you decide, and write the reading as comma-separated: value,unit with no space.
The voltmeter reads 7,V
